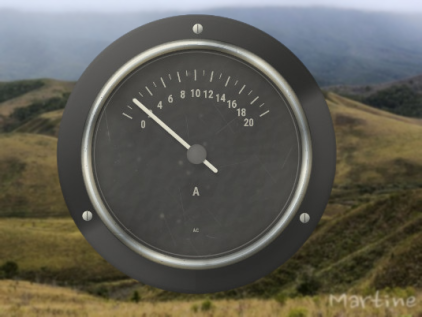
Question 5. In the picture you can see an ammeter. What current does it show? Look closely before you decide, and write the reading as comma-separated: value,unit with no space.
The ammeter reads 2,A
